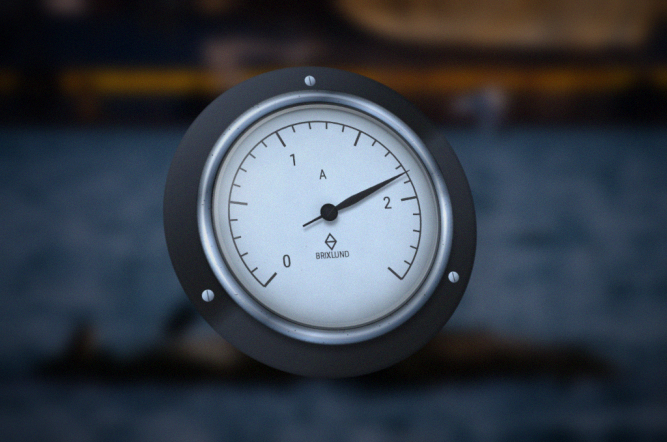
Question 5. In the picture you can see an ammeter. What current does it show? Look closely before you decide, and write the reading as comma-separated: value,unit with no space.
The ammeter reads 1.85,A
